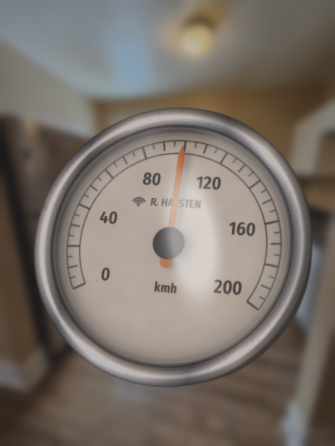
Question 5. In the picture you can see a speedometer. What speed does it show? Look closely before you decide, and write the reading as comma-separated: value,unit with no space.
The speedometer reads 100,km/h
